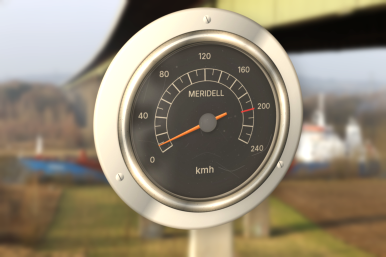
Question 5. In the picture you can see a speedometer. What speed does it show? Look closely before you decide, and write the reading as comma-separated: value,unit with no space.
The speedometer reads 10,km/h
